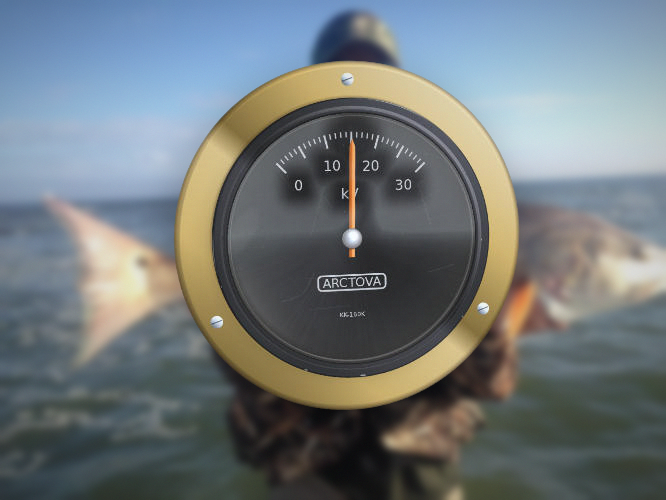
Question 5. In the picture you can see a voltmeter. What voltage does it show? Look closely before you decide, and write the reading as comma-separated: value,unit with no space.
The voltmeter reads 15,kV
